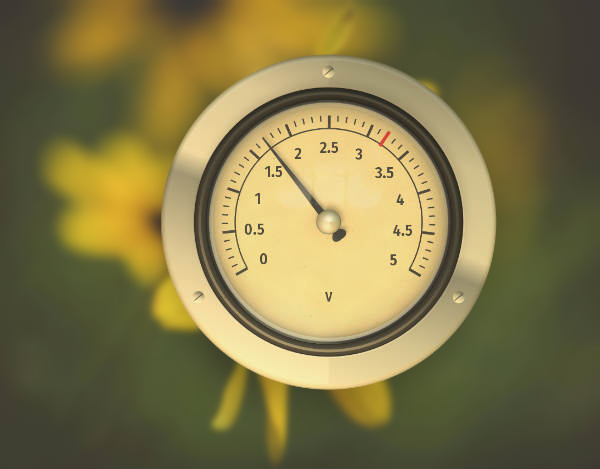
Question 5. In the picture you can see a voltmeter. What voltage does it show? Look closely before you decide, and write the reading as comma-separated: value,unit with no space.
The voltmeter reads 1.7,V
